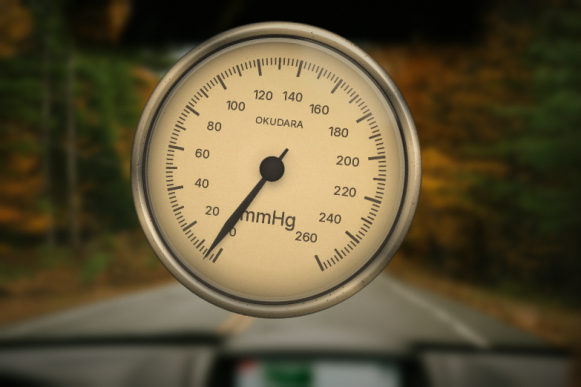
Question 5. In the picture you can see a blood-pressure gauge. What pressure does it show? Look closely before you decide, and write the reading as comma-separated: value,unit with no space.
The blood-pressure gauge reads 4,mmHg
